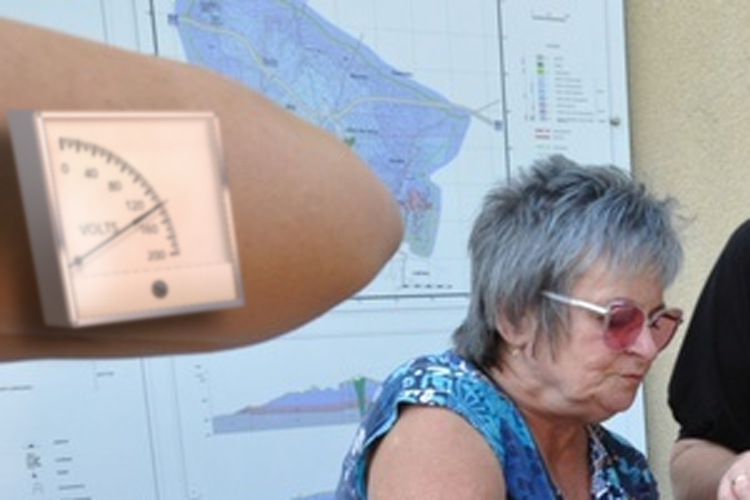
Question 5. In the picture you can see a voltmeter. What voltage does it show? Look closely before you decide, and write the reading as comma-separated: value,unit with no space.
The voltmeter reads 140,V
